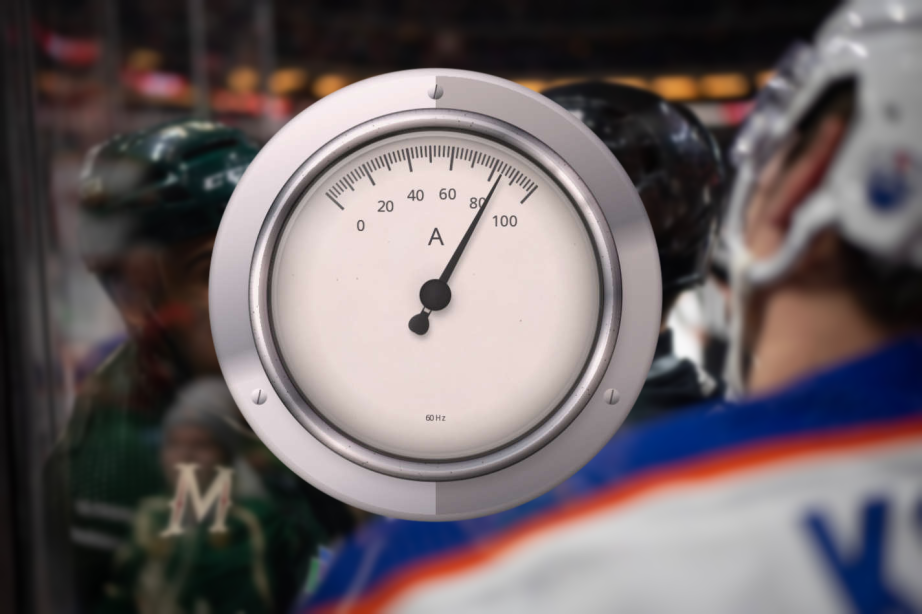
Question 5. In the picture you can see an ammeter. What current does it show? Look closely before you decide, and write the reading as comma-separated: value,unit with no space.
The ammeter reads 84,A
